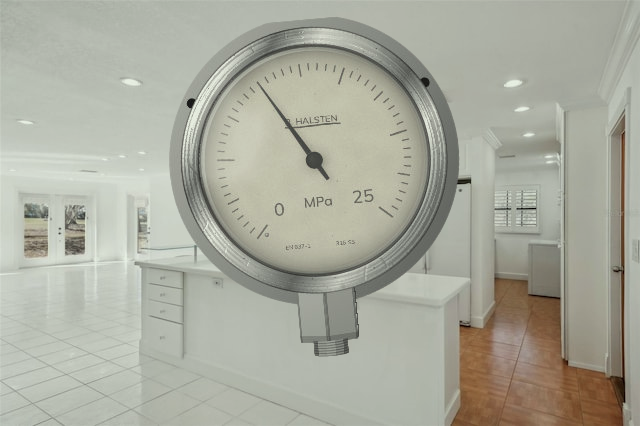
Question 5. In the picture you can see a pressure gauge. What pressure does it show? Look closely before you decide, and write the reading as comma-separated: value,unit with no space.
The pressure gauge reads 10,MPa
